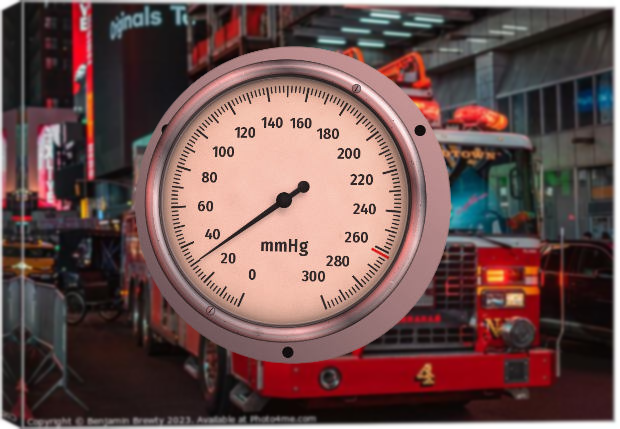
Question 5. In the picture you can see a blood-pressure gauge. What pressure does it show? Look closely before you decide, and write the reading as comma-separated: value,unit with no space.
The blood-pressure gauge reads 30,mmHg
